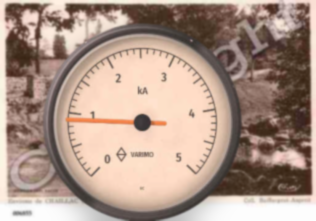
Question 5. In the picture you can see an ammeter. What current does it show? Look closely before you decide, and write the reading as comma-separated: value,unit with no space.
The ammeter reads 0.9,kA
